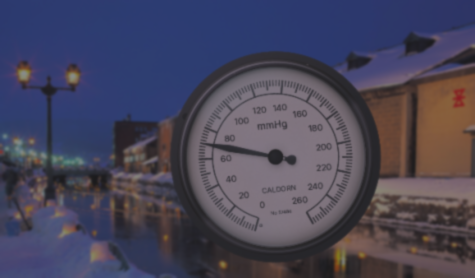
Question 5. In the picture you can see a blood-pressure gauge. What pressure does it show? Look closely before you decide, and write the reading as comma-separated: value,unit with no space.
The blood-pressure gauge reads 70,mmHg
